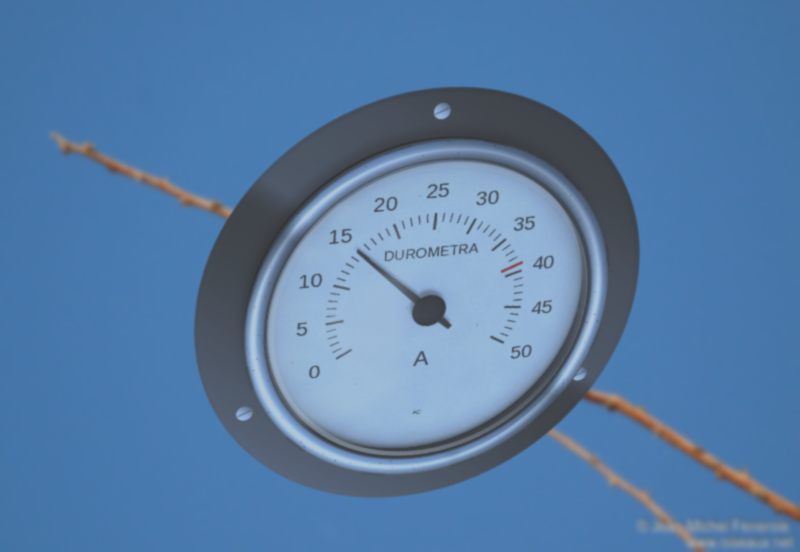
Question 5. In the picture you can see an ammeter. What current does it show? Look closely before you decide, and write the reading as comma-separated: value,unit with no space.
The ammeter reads 15,A
